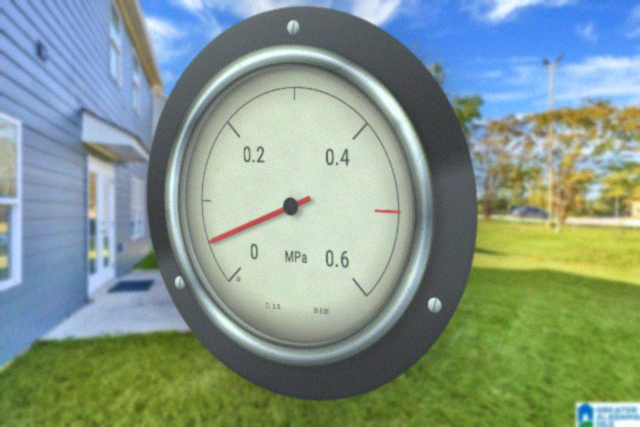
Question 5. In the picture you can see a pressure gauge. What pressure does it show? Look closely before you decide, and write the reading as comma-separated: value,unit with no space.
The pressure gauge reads 0.05,MPa
